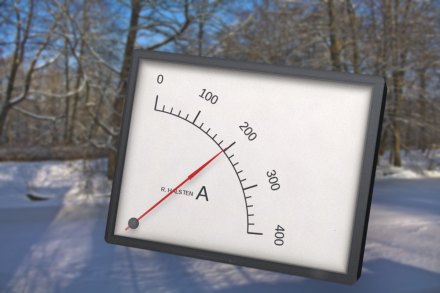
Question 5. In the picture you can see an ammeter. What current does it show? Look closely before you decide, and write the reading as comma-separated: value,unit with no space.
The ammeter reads 200,A
